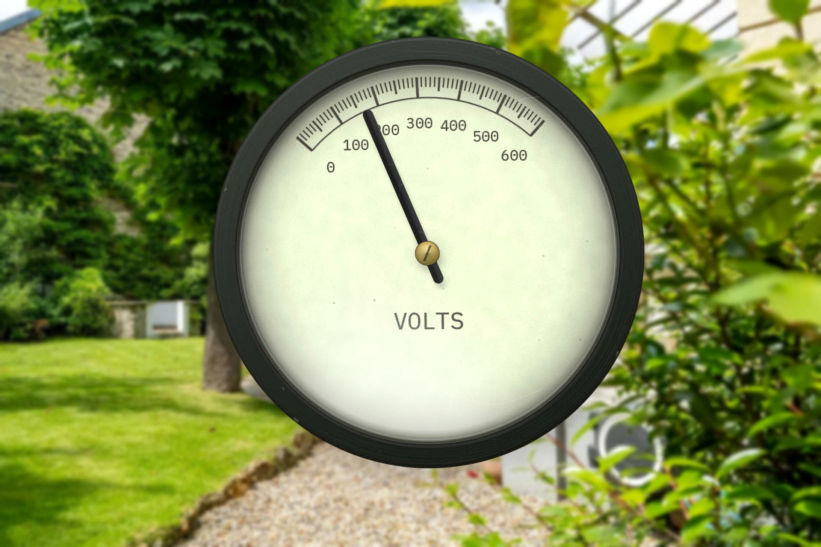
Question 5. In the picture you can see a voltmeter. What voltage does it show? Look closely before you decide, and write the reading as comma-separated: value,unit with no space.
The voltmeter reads 170,V
